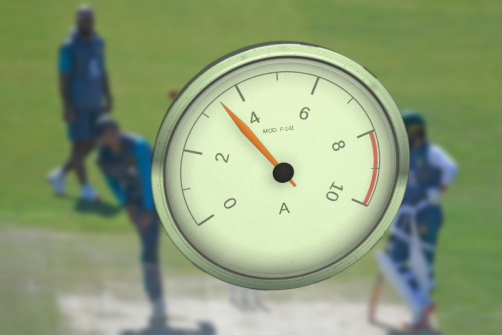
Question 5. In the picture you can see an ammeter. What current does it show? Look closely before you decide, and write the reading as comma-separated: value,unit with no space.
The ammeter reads 3.5,A
